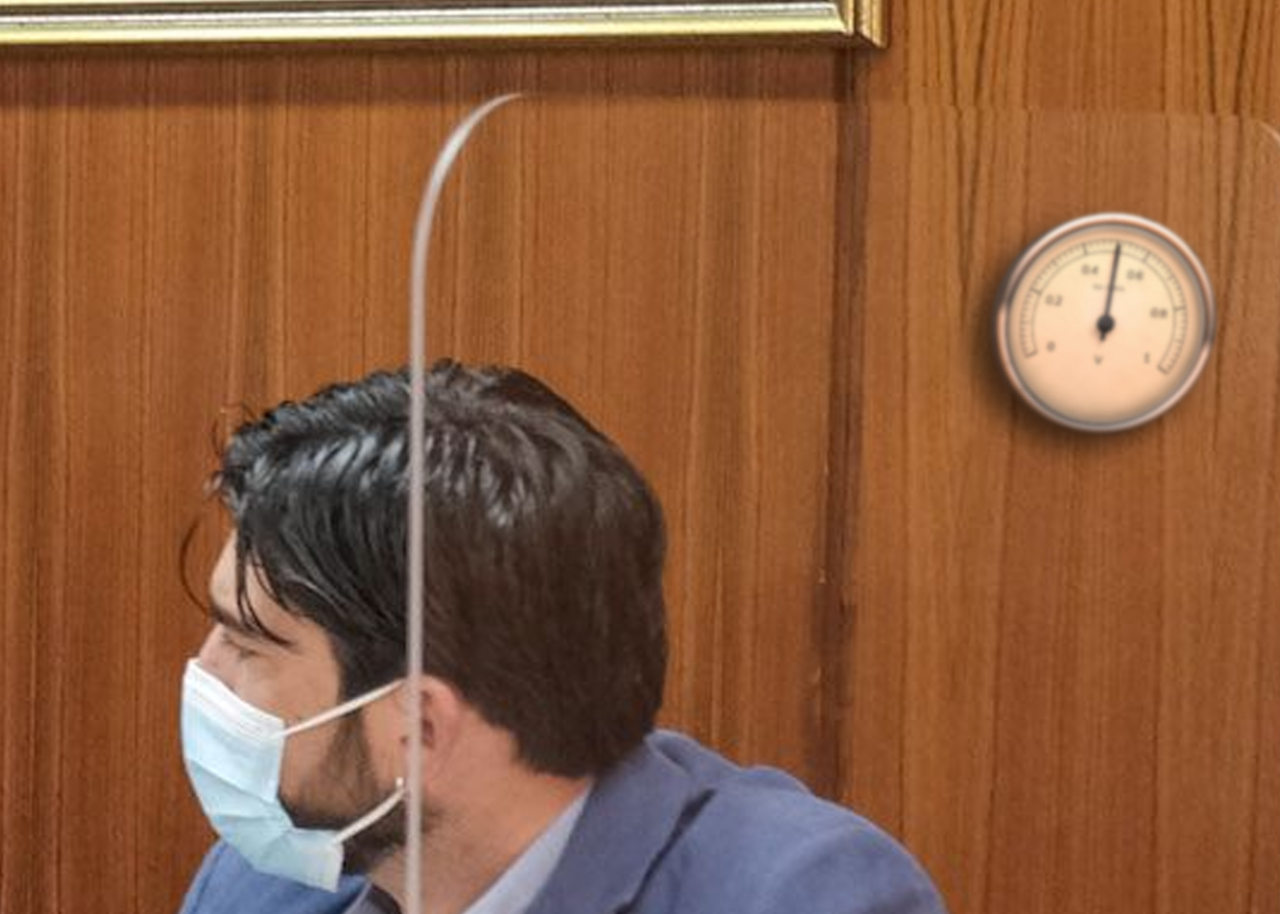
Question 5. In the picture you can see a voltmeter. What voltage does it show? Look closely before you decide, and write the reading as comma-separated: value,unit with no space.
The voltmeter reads 0.5,V
